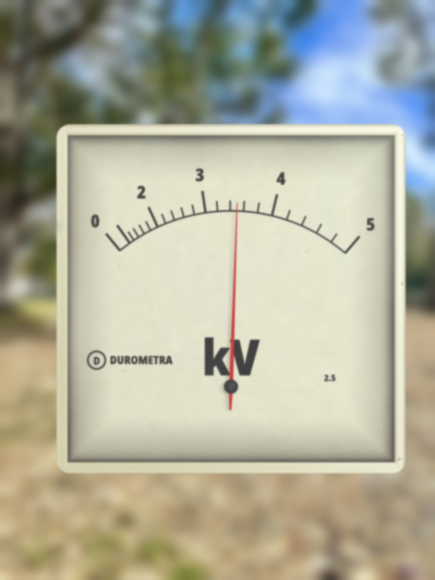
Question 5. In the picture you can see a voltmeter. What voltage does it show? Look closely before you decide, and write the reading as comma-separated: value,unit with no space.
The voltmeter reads 3.5,kV
